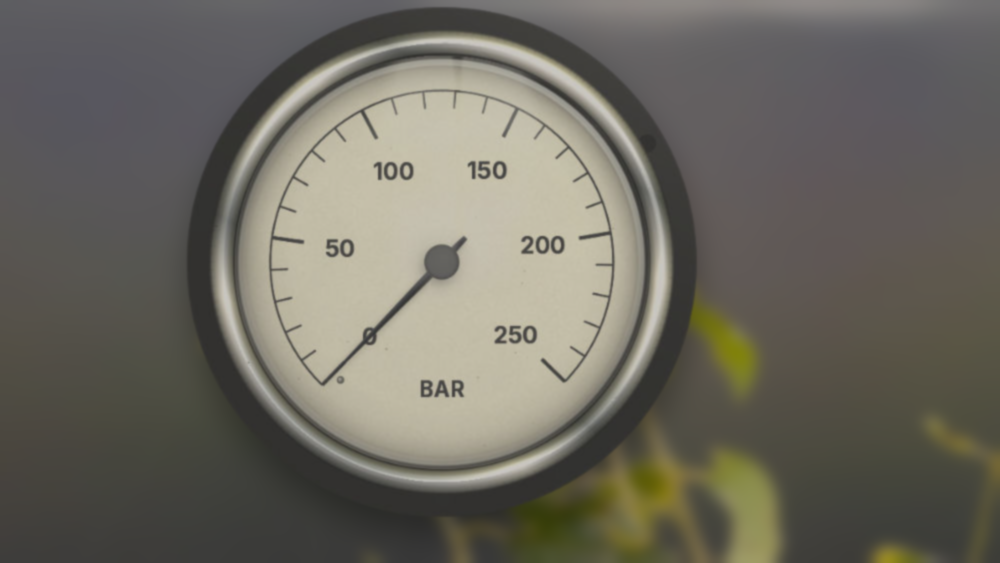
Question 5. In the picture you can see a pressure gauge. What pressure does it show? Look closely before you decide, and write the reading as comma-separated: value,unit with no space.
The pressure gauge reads 0,bar
